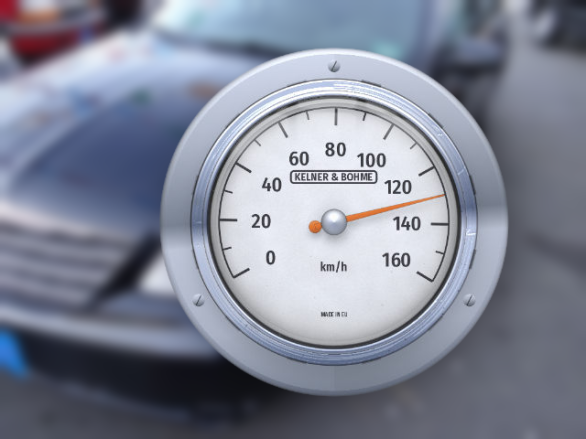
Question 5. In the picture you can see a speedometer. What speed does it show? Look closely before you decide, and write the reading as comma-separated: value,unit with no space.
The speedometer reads 130,km/h
